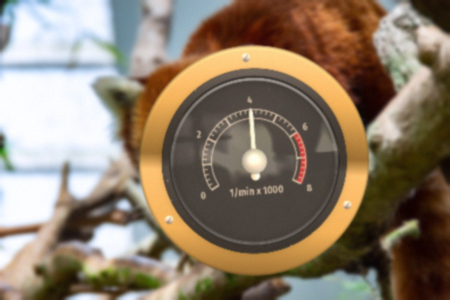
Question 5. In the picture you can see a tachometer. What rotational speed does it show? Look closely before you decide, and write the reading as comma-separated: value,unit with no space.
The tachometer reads 4000,rpm
